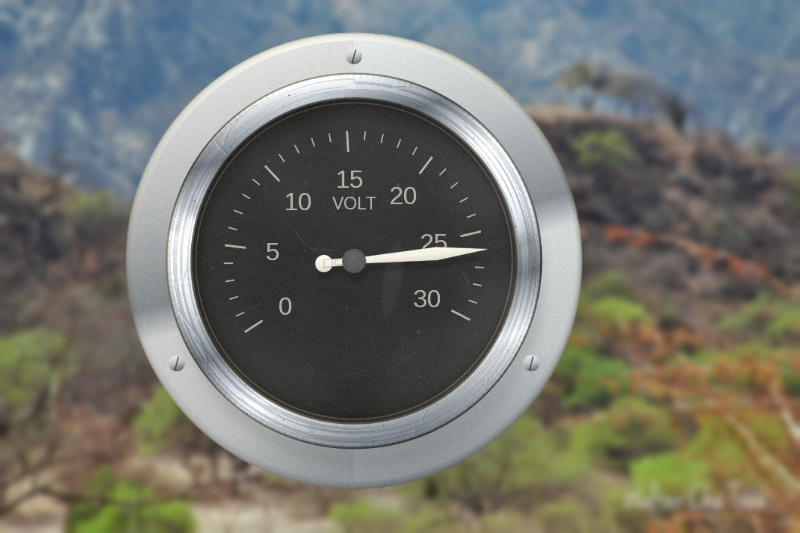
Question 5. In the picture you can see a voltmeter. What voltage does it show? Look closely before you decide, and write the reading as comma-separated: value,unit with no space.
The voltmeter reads 26,V
